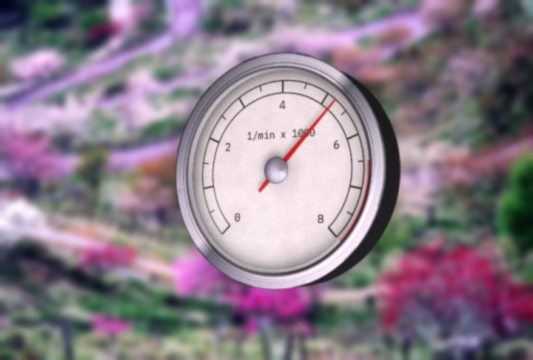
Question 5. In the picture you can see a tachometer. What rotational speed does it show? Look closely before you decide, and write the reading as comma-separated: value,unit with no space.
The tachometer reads 5250,rpm
